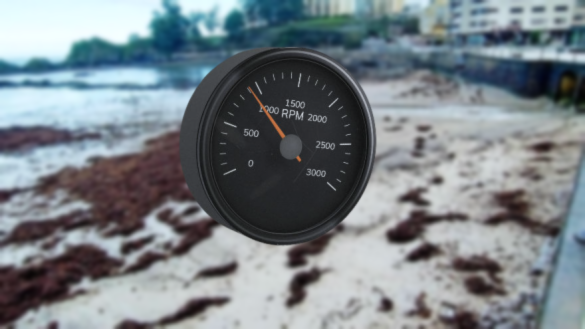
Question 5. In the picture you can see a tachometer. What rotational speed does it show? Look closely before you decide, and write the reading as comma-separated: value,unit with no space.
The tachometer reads 900,rpm
